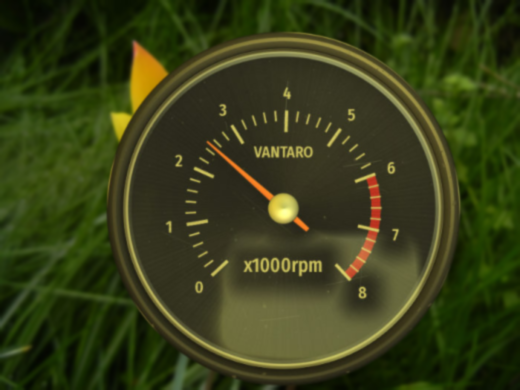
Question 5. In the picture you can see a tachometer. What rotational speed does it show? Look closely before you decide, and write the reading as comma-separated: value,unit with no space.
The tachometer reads 2500,rpm
